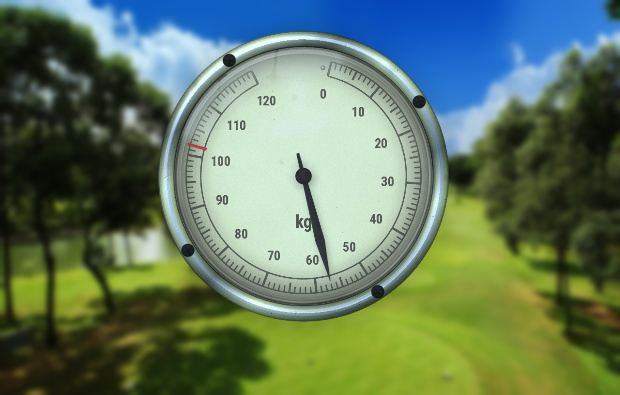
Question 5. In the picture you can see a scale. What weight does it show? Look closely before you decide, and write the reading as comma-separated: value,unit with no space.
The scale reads 57,kg
